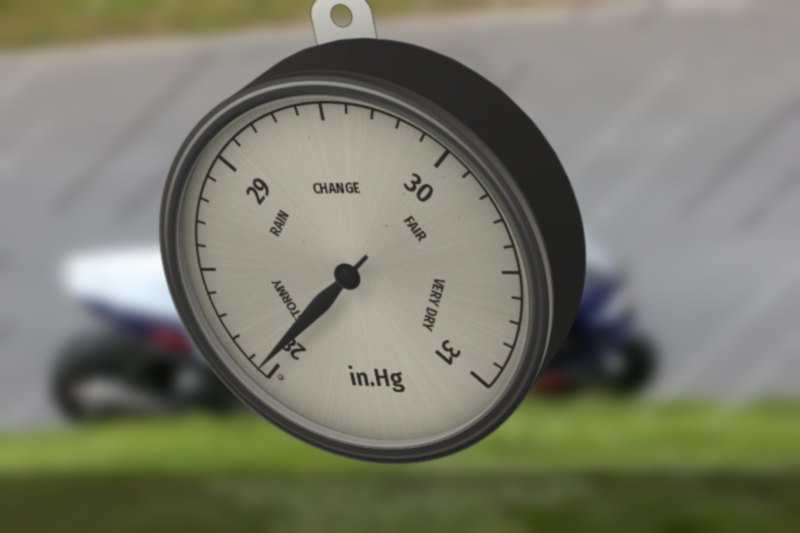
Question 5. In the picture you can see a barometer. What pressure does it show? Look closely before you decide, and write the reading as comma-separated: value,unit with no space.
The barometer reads 28.05,inHg
